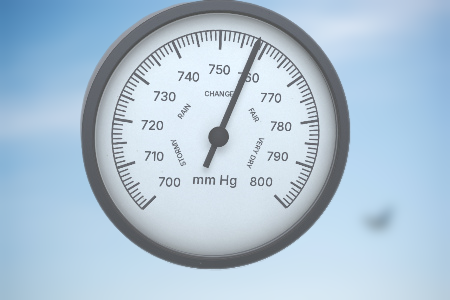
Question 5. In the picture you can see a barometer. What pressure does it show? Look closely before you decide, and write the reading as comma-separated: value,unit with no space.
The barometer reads 758,mmHg
